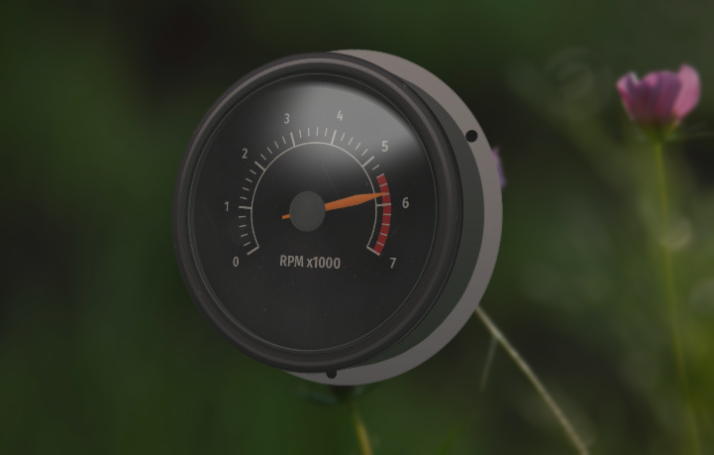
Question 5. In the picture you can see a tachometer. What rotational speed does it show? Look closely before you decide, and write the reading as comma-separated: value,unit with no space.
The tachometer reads 5800,rpm
